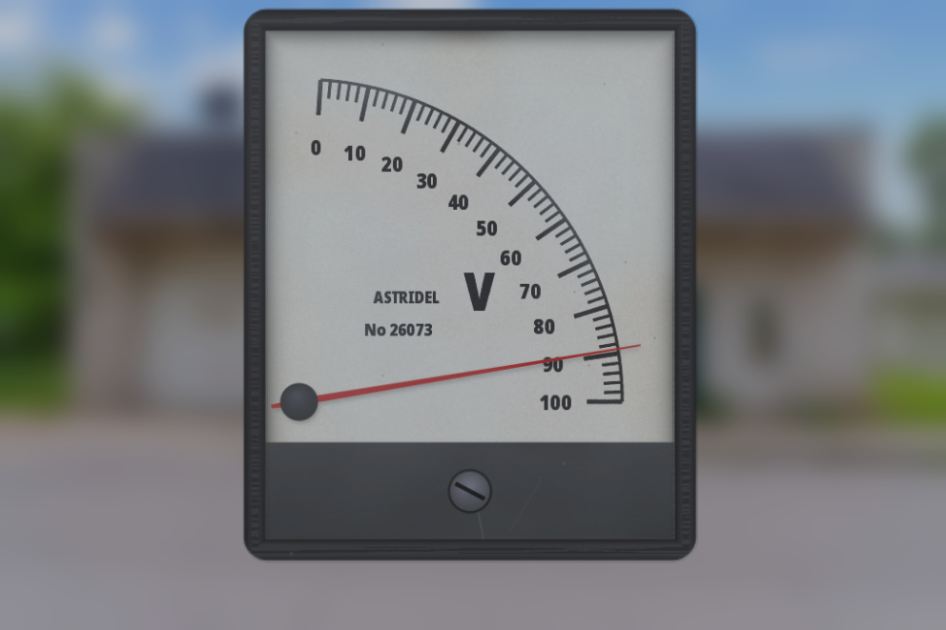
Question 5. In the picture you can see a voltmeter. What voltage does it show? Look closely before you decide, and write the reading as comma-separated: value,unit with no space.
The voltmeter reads 89,V
